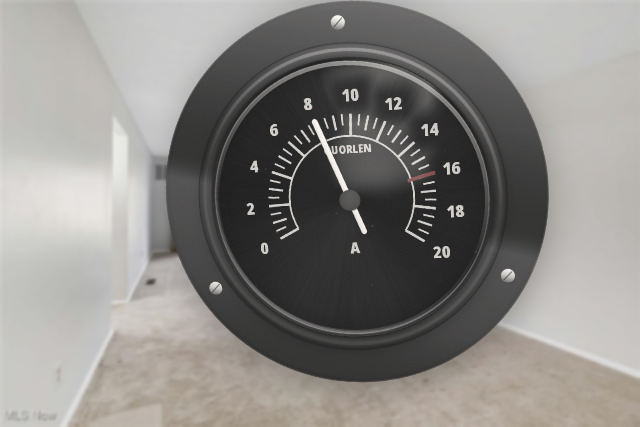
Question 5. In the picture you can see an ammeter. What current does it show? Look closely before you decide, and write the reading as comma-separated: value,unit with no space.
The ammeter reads 8,A
